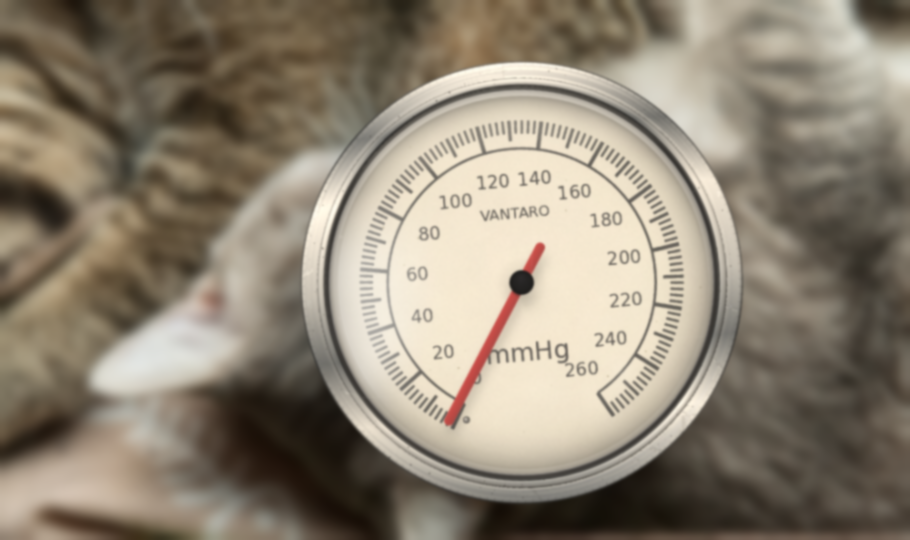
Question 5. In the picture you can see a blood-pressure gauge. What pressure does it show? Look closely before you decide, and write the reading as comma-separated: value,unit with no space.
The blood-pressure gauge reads 2,mmHg
